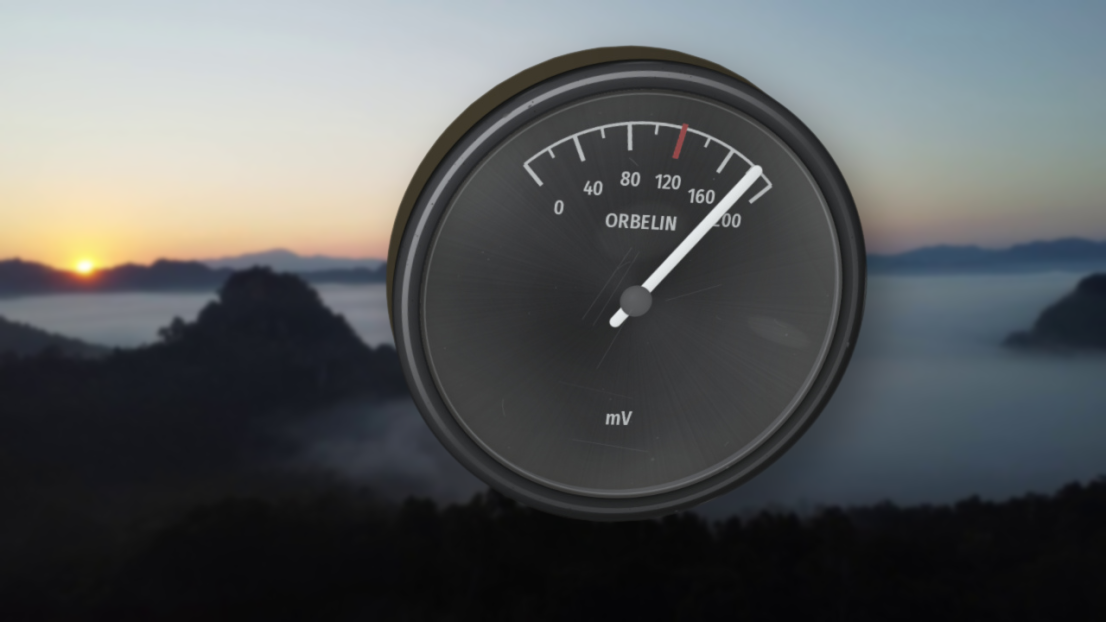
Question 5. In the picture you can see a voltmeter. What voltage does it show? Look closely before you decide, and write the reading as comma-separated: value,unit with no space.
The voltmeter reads 180,mV
